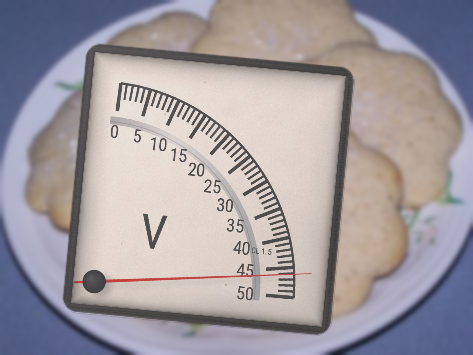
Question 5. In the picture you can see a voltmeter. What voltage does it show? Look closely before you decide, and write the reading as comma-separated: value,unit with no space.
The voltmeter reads 46,V
